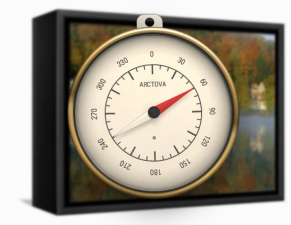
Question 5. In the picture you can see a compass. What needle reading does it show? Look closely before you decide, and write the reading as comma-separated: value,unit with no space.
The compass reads 60,°
